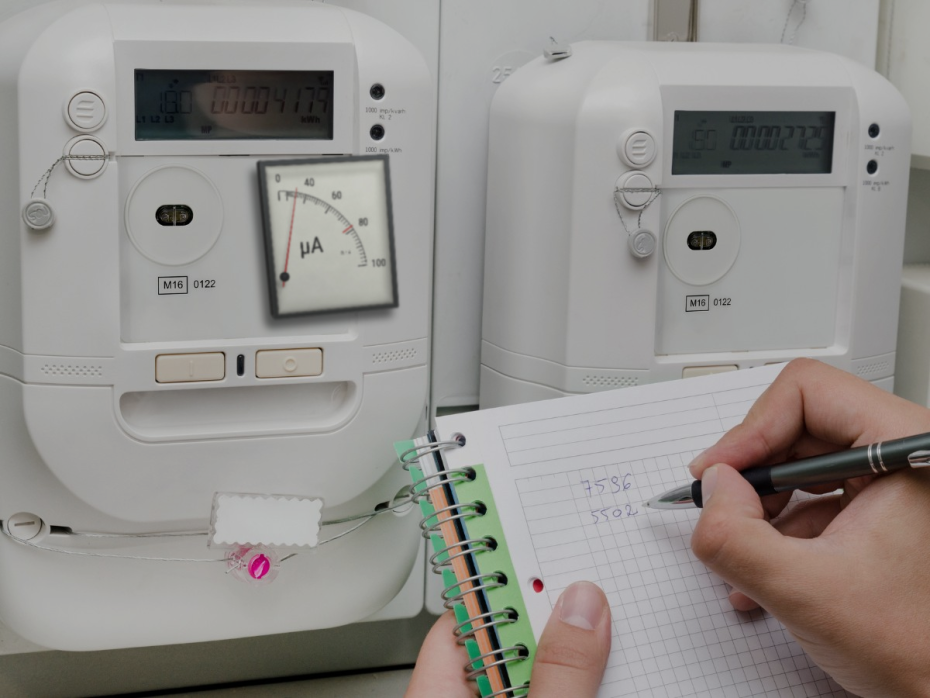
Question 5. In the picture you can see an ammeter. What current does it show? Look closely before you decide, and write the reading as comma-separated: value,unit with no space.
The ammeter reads 30,µA
